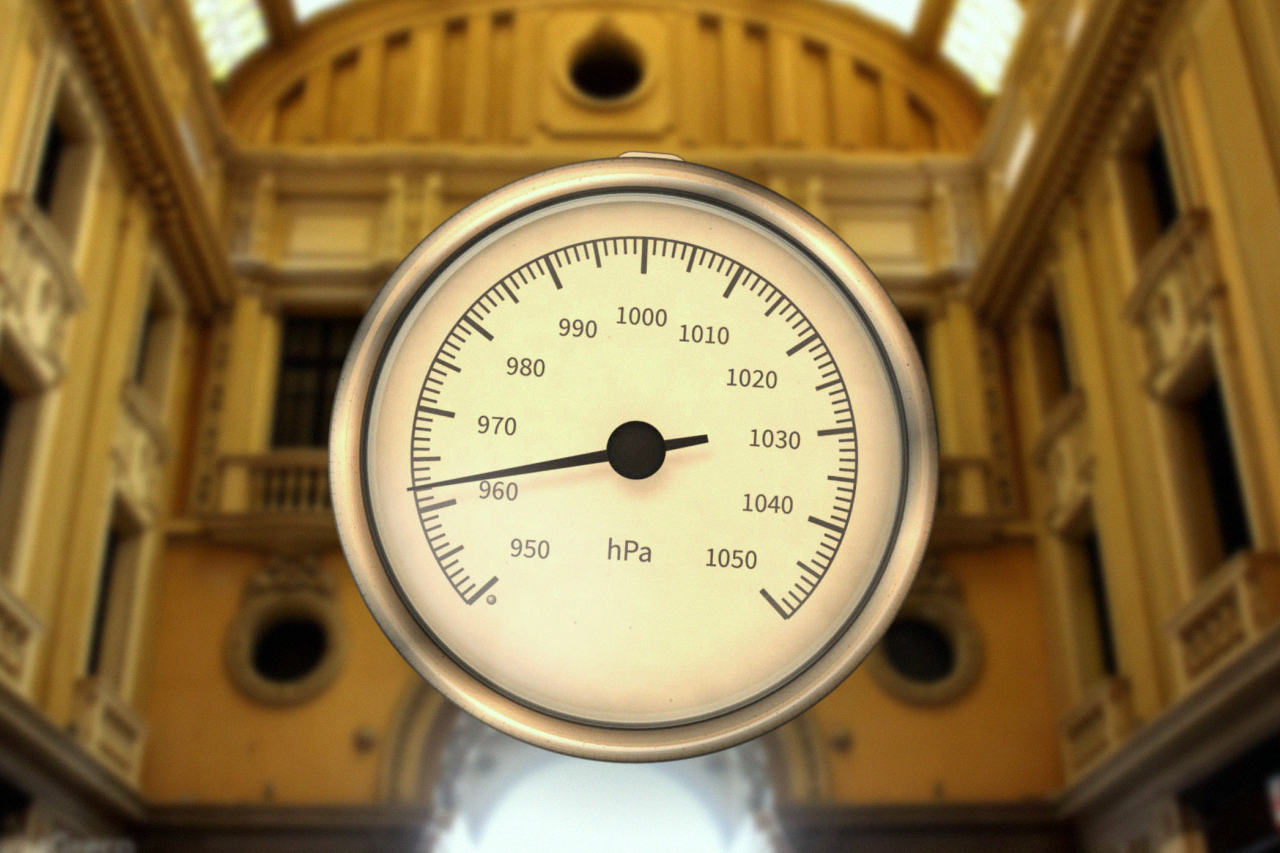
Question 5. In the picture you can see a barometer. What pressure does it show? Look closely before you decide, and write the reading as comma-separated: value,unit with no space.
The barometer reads 962,hPa
